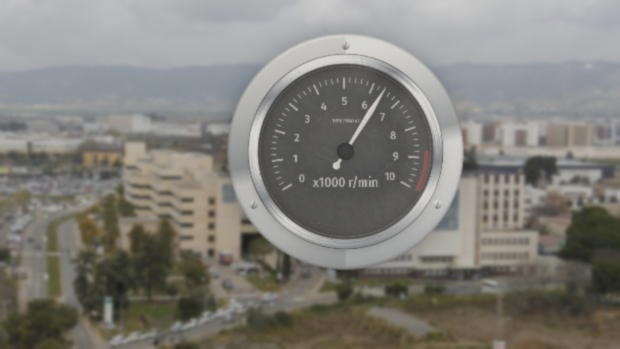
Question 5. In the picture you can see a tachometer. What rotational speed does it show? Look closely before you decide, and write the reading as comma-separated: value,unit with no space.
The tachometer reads 6400,rpm
